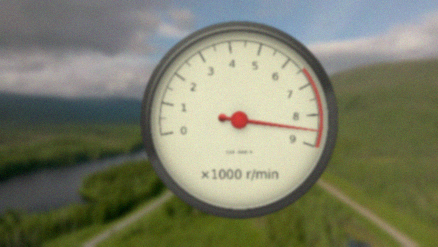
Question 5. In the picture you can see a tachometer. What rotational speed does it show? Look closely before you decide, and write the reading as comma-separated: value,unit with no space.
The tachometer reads 8500,rpm
